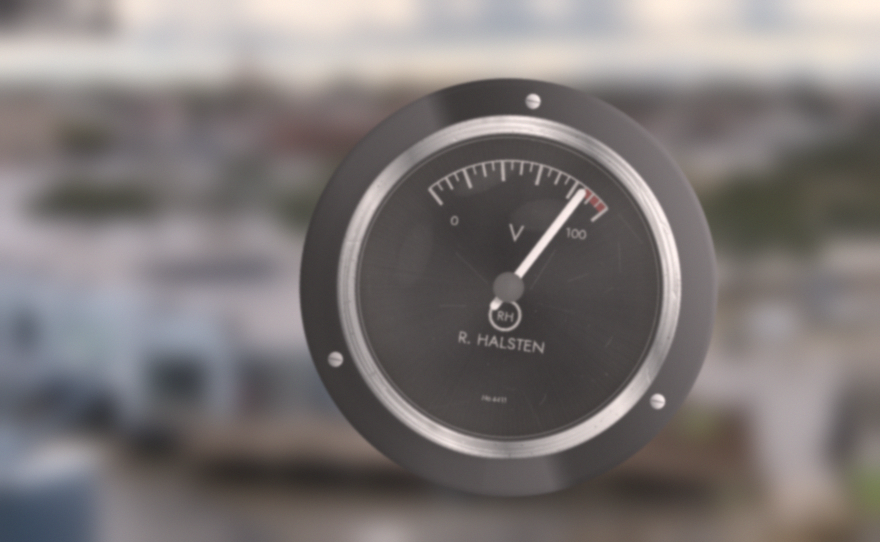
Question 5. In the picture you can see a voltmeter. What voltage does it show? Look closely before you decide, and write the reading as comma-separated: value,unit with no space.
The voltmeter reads 85,V
